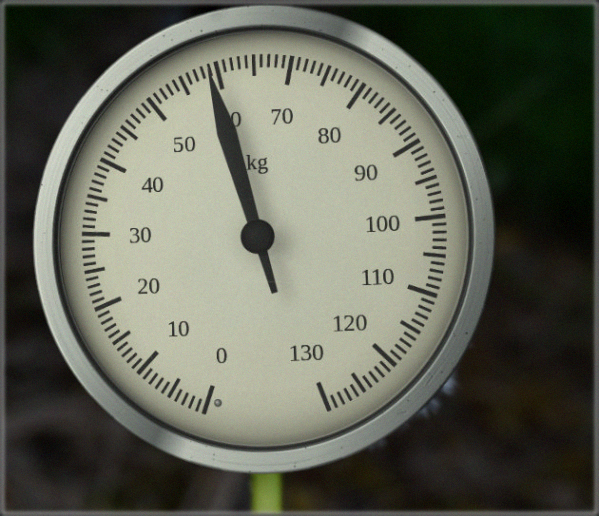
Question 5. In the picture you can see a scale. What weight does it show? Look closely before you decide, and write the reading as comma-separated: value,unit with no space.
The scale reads 59,kg
